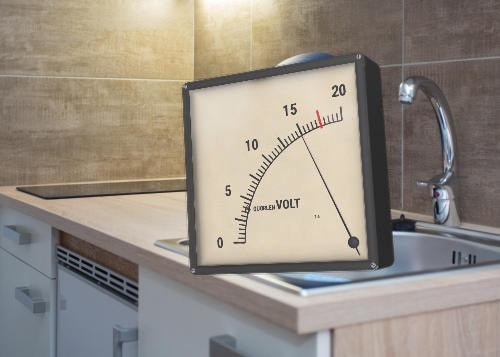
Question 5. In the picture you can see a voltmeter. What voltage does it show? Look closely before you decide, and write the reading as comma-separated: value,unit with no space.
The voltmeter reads 15,V
